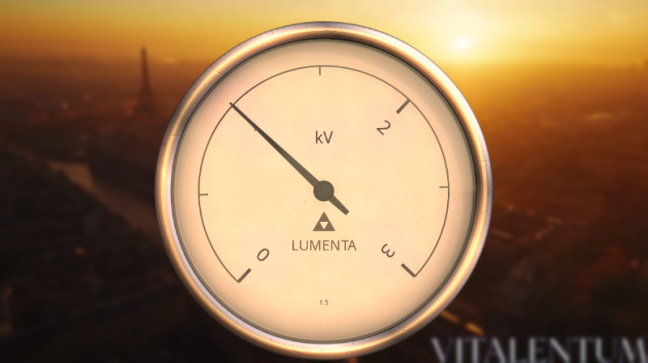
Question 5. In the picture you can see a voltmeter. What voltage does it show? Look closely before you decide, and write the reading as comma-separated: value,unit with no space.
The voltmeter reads 1,kV
